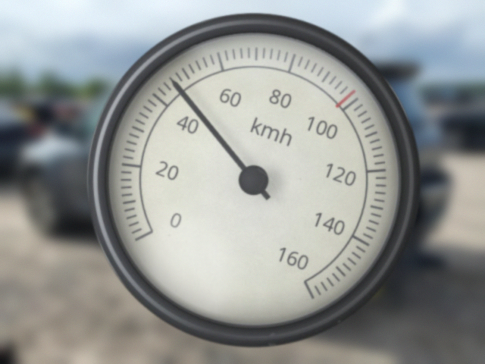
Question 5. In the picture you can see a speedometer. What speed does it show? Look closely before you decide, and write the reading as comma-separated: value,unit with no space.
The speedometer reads 46,km/h
